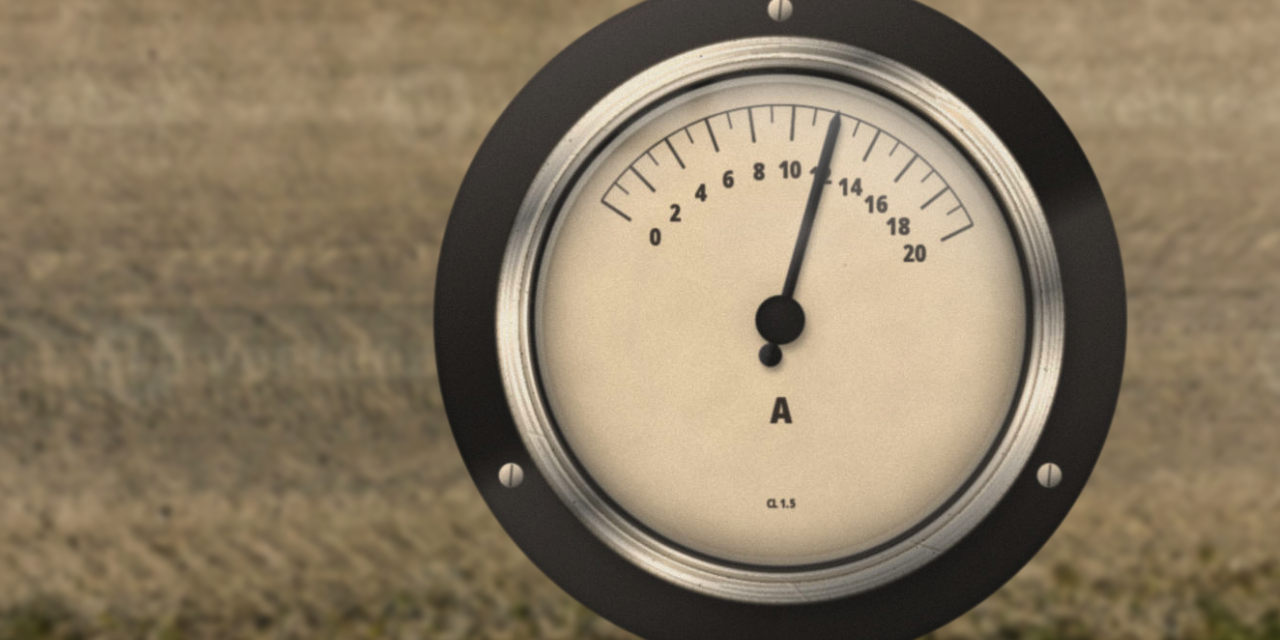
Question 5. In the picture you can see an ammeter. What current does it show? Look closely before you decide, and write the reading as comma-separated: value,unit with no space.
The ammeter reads 12,A
